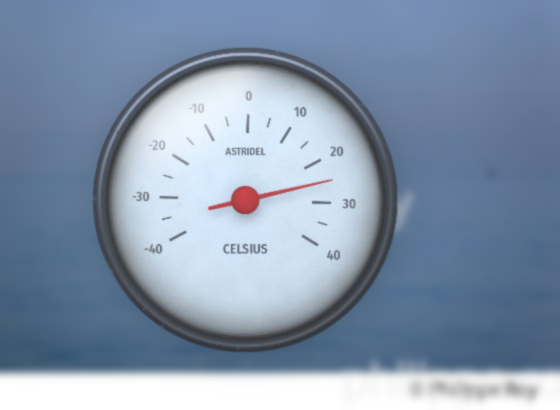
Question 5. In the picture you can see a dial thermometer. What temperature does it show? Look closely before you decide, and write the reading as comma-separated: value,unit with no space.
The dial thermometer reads 25,°C
